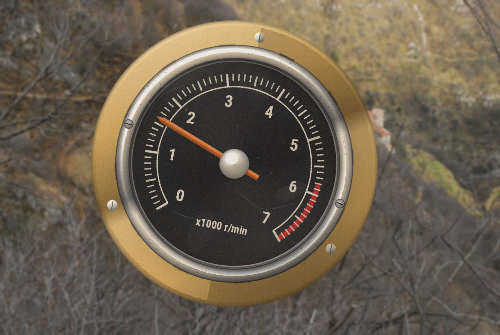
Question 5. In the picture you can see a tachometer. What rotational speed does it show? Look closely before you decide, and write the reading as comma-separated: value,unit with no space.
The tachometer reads 1600,rpm
